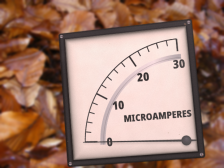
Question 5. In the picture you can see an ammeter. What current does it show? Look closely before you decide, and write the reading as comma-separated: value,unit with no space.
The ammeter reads 0,µA
